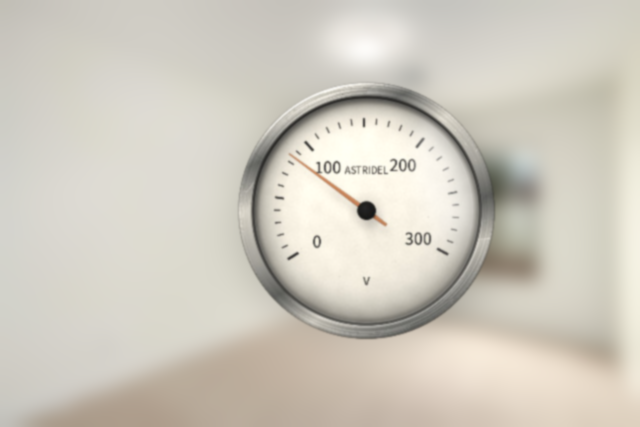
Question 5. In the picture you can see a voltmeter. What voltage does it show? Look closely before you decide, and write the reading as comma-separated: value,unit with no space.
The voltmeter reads 85,V
